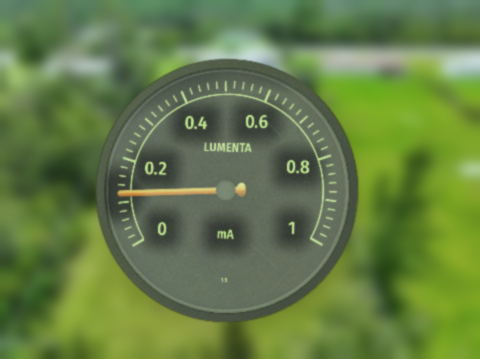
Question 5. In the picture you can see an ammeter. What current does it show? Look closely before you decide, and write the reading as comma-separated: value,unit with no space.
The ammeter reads 0.12,mA
